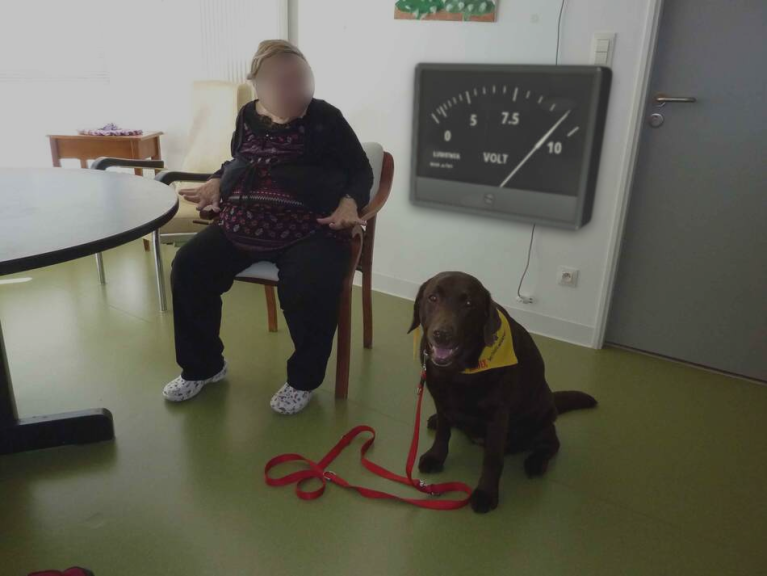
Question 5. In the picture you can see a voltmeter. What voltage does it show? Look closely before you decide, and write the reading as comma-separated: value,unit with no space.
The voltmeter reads 9.5,V
